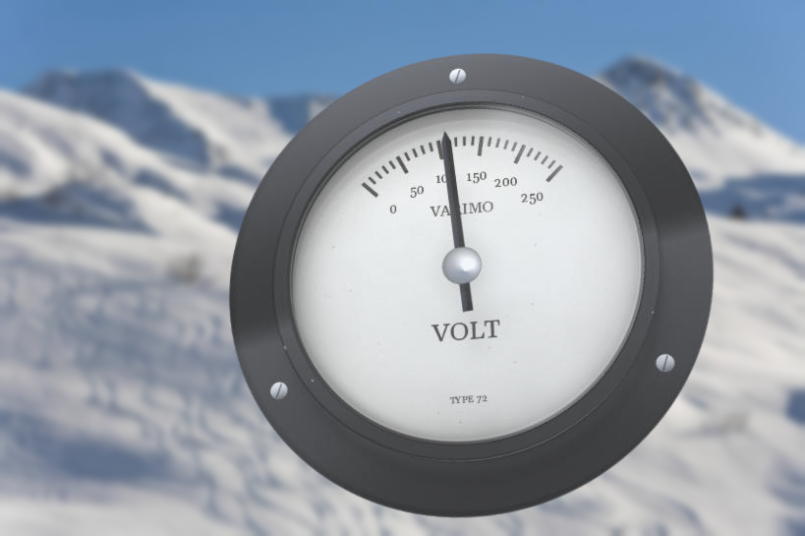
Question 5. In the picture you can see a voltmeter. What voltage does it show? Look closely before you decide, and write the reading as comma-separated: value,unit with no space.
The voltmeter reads 110,V
